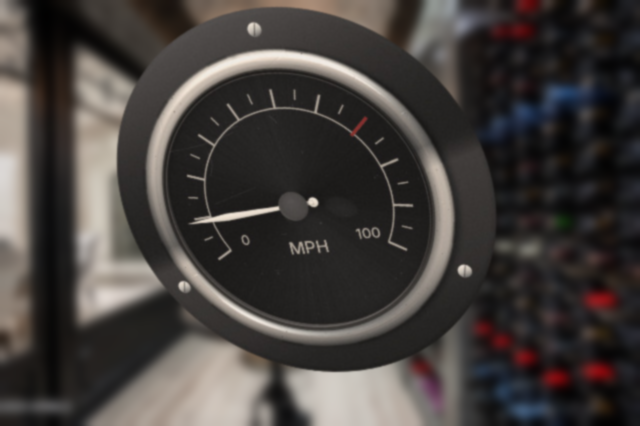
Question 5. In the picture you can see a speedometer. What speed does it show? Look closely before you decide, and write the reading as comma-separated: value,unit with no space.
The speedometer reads 10,mph
